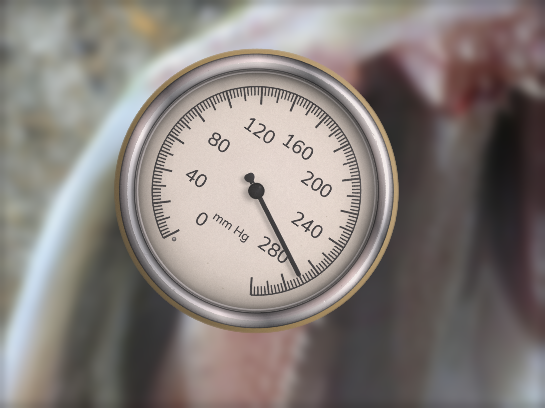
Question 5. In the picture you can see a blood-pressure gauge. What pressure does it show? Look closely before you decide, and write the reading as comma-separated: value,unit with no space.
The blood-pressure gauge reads 270,mmHg
